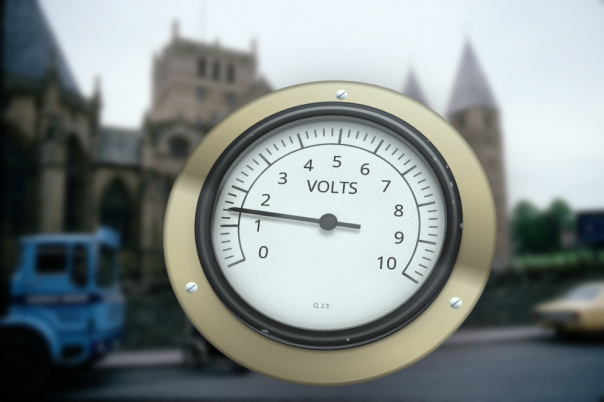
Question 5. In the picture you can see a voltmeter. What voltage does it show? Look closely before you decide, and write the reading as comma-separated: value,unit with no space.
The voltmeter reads 1.4,V
